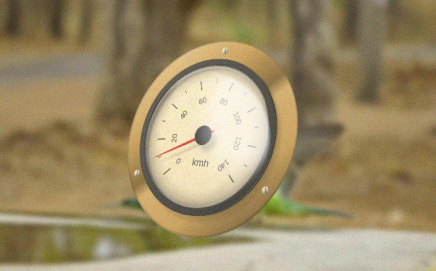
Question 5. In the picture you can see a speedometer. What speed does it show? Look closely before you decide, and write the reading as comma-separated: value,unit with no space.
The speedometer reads 10,km/h
